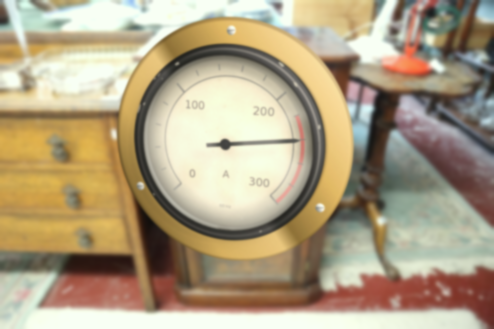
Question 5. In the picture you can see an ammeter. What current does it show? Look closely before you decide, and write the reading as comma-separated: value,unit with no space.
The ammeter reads 240,A
